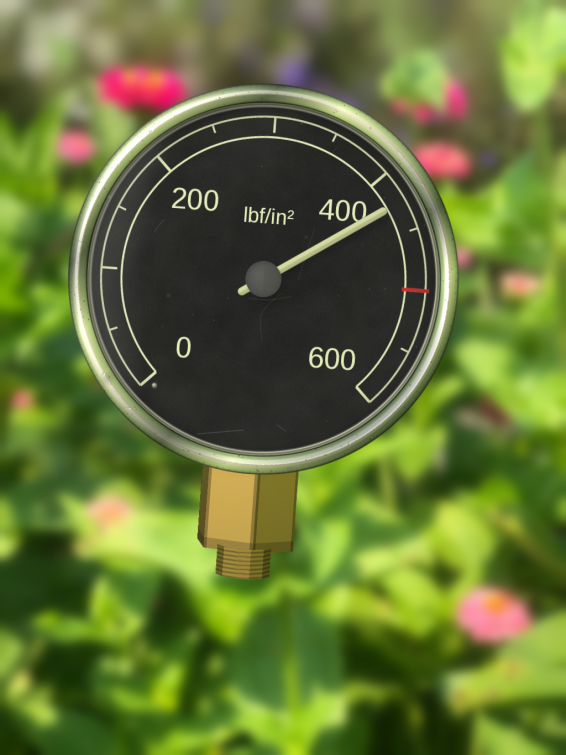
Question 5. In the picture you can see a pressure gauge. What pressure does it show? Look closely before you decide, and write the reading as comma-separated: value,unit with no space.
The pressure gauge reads 425,psi
